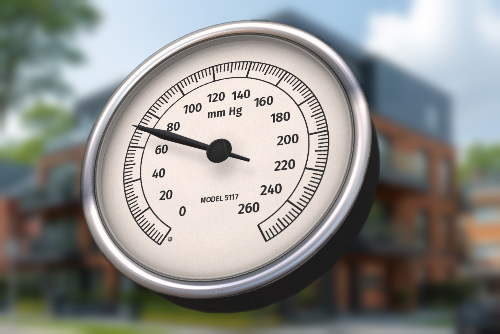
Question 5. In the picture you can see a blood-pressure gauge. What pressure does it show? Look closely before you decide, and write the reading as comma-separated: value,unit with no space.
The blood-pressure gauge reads 70,mmHg
